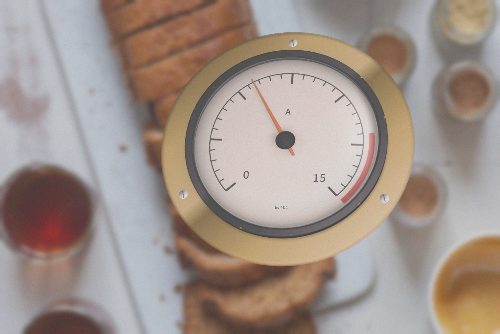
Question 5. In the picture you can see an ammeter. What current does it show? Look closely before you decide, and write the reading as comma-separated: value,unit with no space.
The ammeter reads 5.75,A
